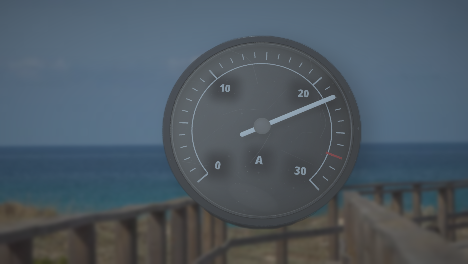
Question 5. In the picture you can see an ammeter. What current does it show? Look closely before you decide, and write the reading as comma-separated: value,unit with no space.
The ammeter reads 22,A
